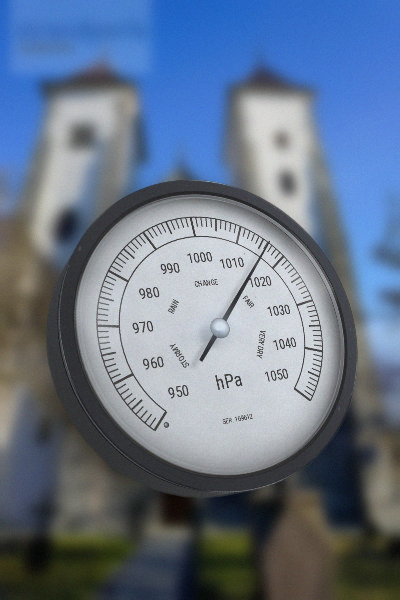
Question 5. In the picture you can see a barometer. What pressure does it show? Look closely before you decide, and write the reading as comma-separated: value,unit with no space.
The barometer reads 1016,hPa
